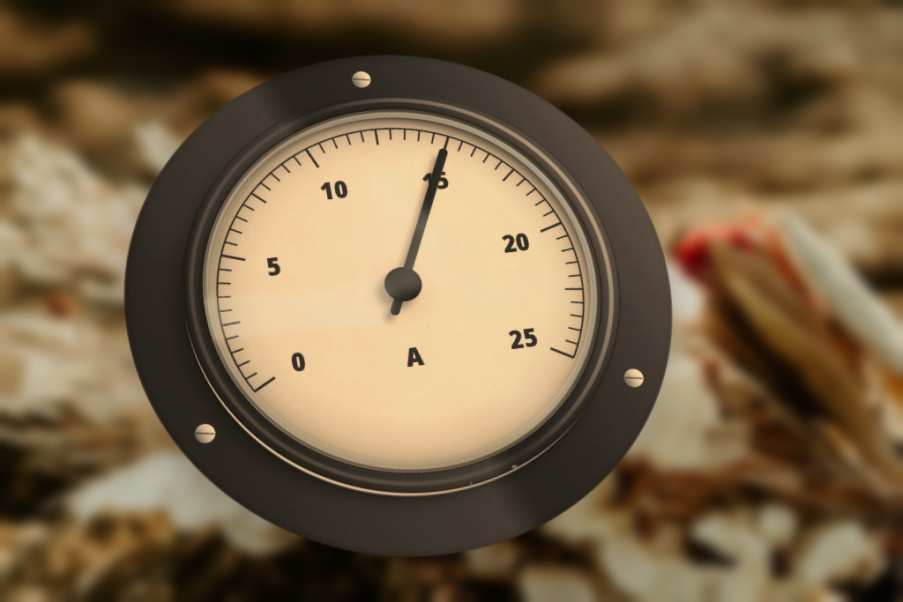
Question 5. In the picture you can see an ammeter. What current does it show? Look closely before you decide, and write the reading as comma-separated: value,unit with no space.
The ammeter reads 15,A
